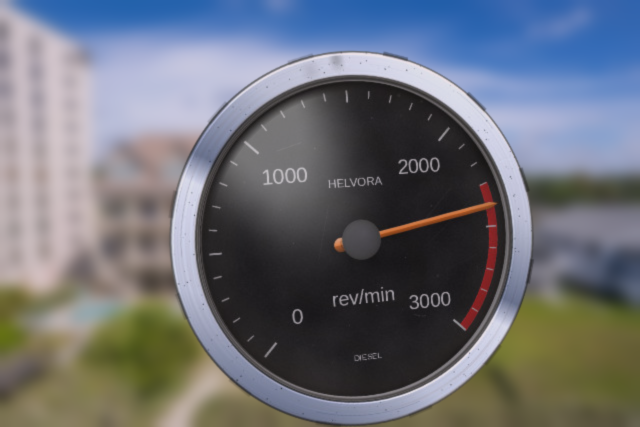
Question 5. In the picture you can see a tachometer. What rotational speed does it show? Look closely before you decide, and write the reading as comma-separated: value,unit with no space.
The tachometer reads 2400,rpm
